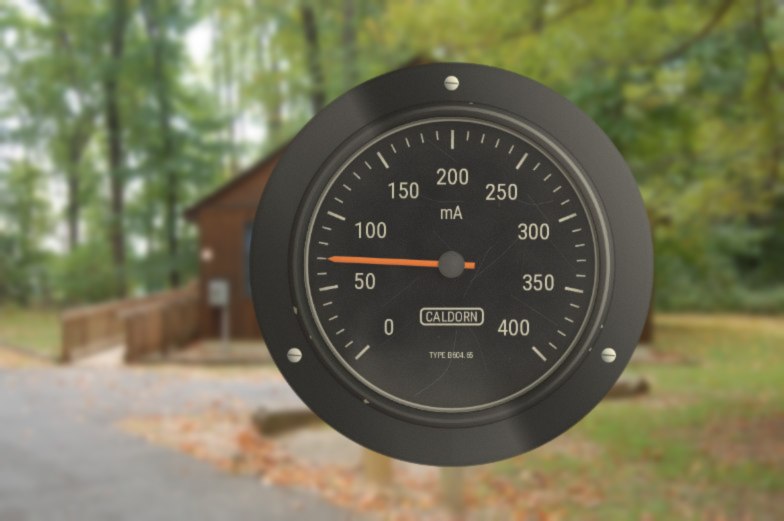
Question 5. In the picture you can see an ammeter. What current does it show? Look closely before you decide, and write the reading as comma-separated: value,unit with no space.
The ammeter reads 70,mA
